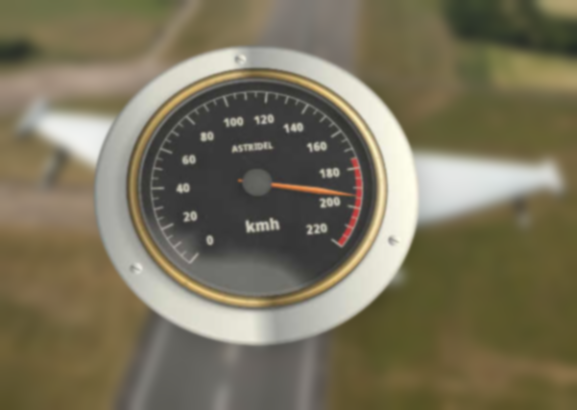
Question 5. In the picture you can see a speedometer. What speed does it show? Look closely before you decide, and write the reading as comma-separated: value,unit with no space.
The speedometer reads 195,km/h
